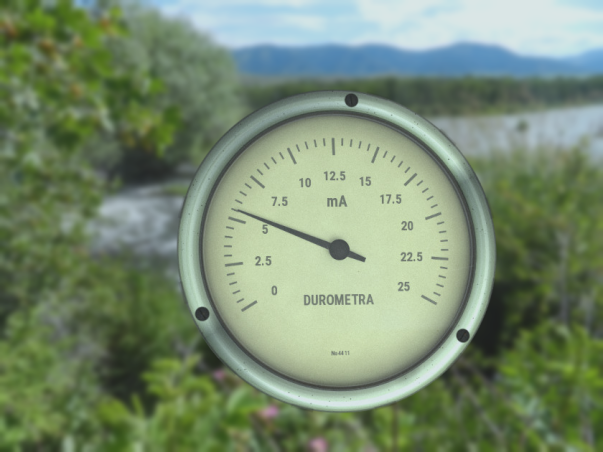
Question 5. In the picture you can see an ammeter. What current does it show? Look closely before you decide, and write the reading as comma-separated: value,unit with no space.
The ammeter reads 5.5,mA
